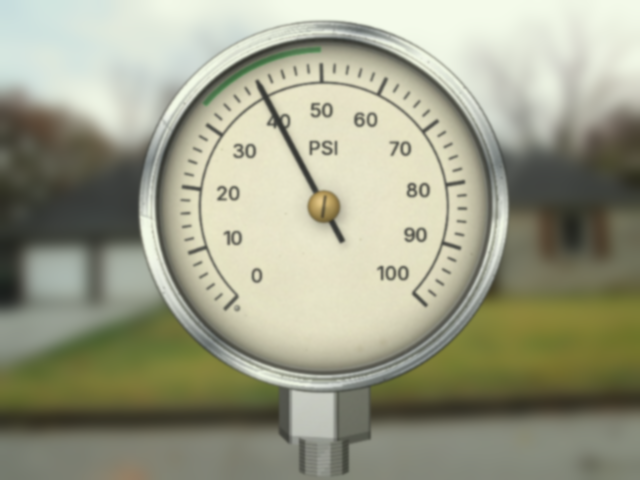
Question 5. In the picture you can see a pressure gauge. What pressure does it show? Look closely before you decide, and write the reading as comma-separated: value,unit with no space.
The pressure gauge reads 40,psi
